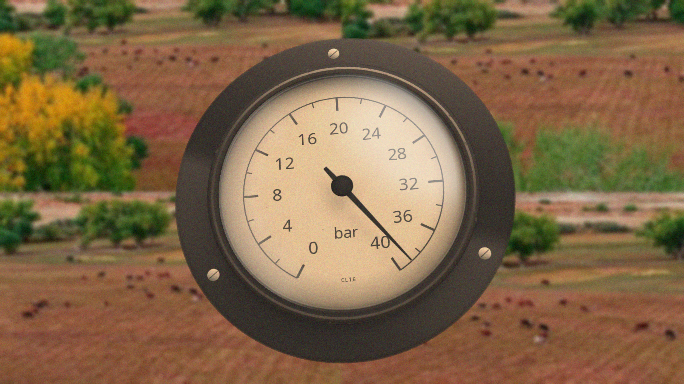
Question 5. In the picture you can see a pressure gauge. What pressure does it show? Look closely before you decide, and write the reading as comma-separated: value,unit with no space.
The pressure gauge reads 39,bar
